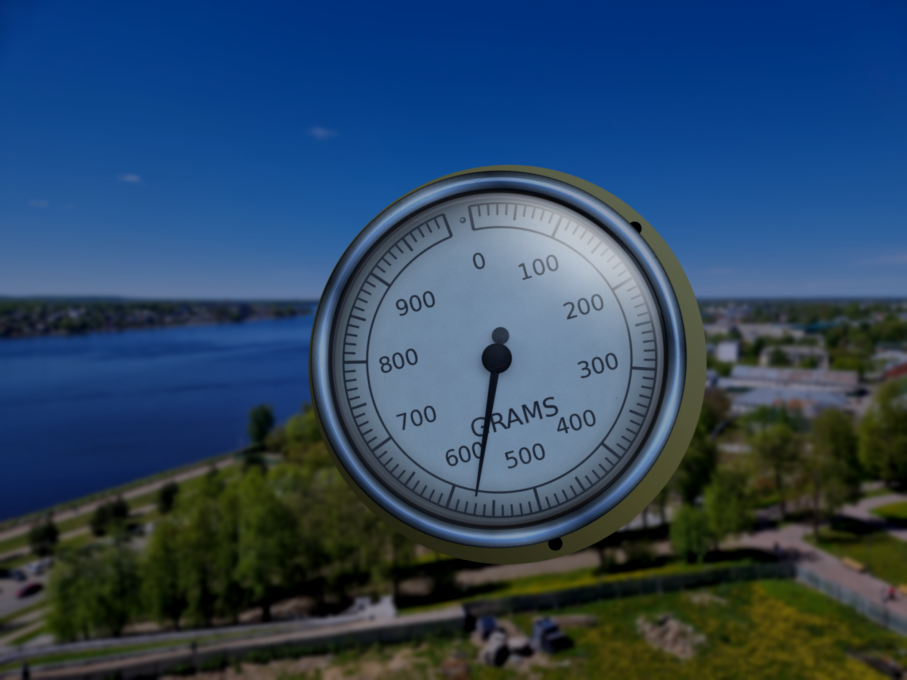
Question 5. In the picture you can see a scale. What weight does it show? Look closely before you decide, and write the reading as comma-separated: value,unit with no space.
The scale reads 570,g
